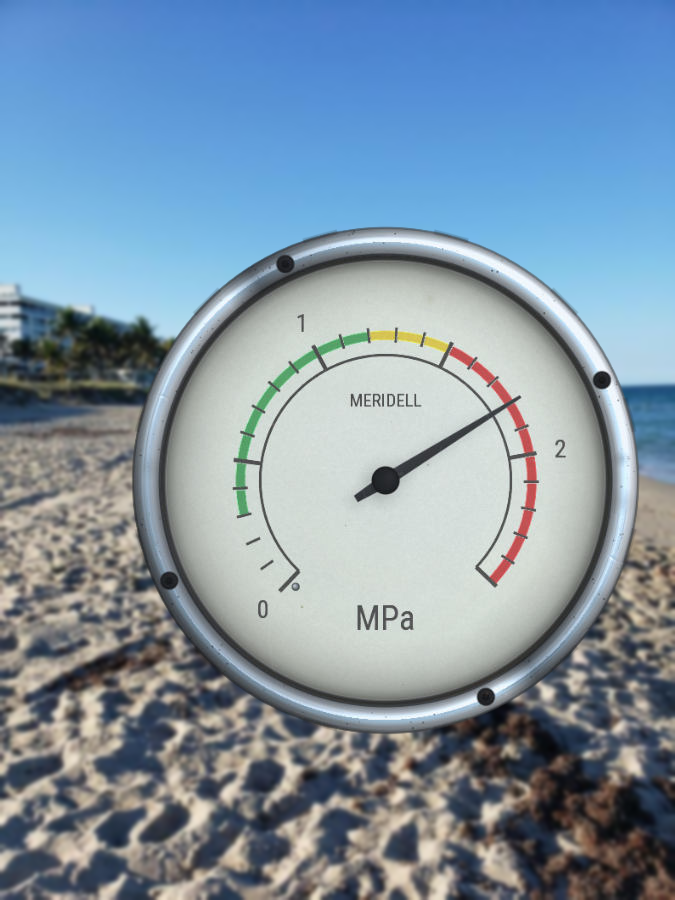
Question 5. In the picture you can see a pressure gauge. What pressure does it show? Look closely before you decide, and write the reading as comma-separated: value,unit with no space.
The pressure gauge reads 1.8,MPa
